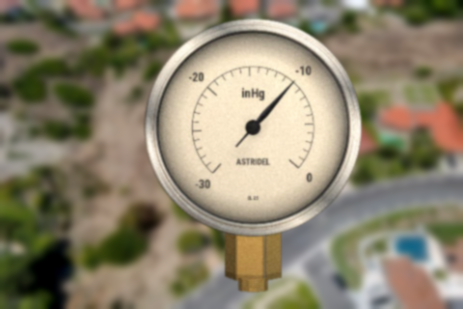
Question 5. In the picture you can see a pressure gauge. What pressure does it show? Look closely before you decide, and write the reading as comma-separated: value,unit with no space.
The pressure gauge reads -10,inHg
